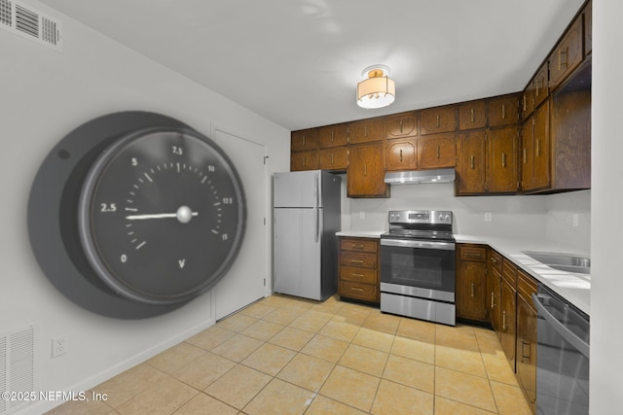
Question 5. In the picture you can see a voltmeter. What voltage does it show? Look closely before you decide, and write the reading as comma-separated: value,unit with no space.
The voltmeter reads 2,V
